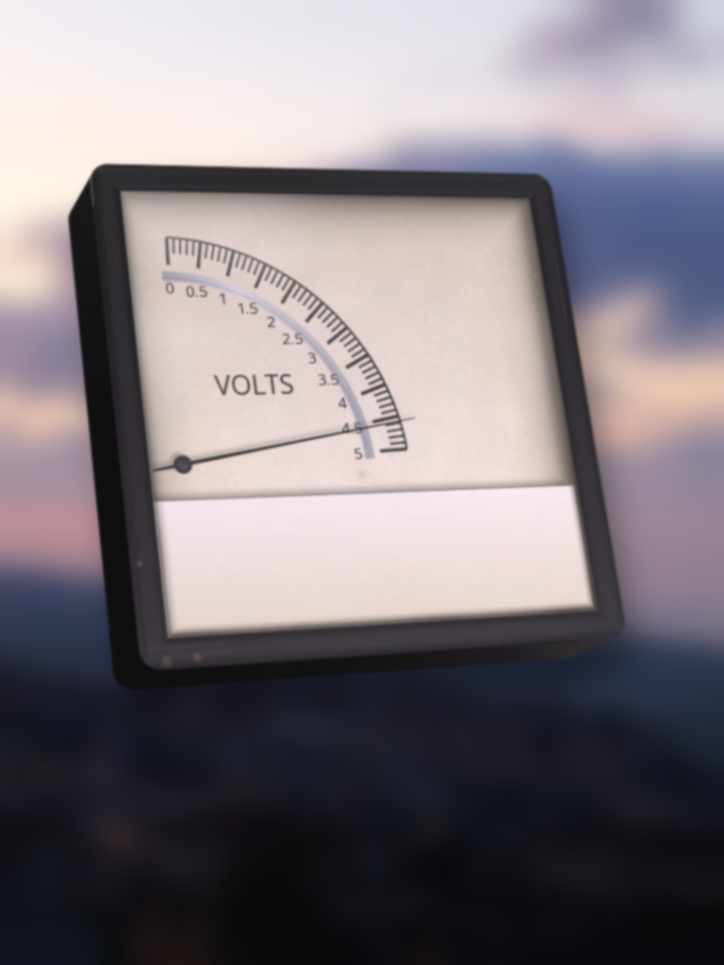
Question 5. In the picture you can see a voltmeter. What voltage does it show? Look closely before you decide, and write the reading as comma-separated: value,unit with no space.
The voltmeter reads 4.6,V
